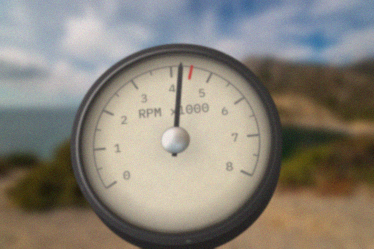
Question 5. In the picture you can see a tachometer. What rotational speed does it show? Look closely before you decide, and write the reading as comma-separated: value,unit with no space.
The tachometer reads 4250,rpm
